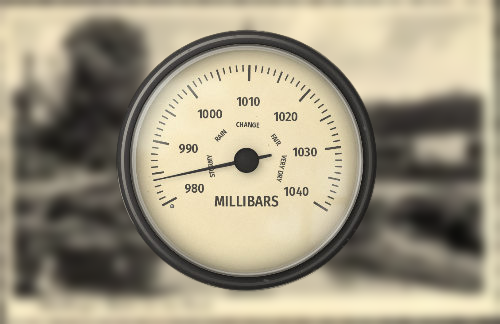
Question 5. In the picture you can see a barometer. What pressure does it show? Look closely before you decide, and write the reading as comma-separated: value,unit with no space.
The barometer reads 984,mbar
